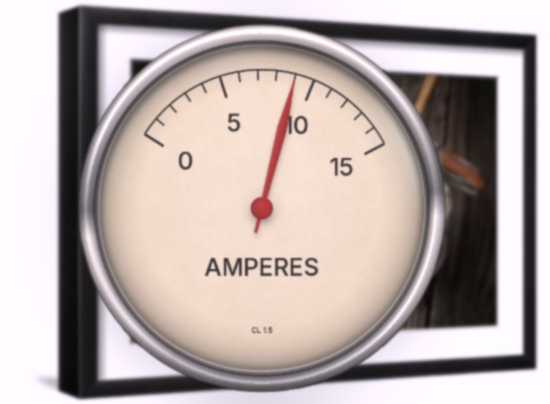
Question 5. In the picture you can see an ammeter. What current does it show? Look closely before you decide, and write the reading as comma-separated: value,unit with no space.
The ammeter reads 9,A
